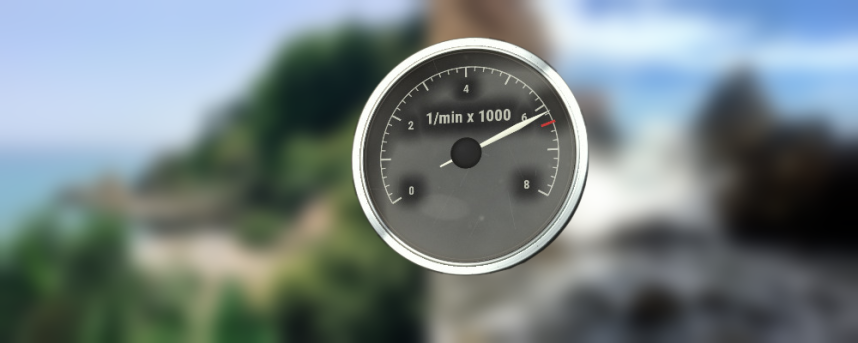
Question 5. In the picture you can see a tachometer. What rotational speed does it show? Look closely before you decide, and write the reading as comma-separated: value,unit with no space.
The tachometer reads 6200,rpm
